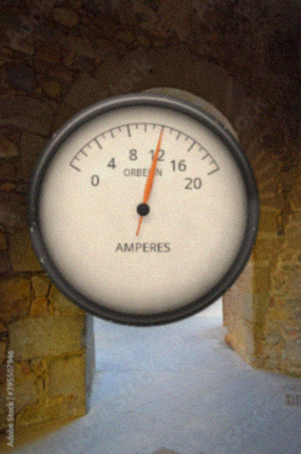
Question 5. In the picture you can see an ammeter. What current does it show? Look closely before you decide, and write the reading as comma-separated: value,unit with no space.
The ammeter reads 12,A
